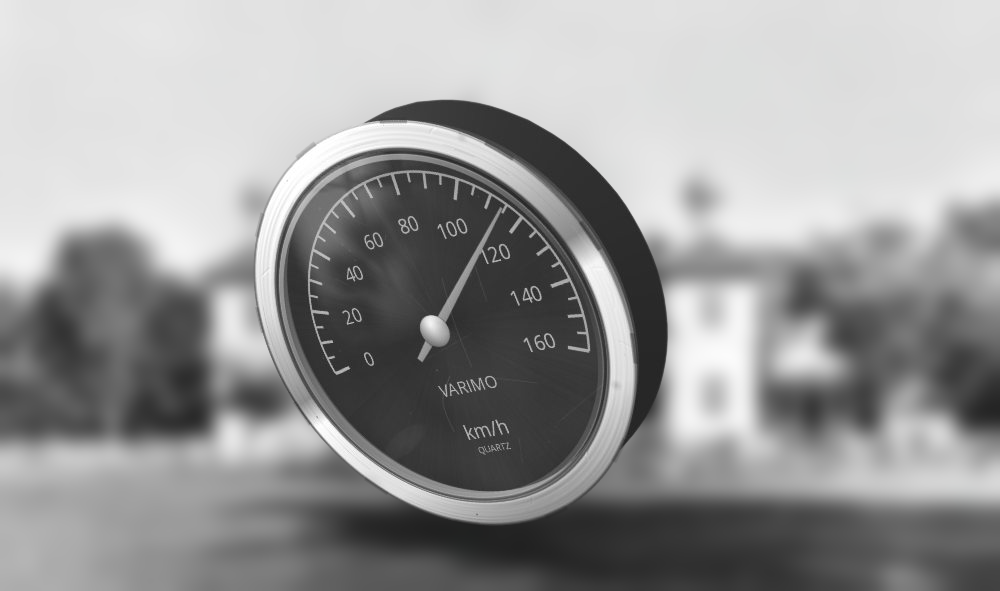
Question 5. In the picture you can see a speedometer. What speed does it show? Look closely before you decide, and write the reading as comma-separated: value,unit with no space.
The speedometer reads 115,km/h
